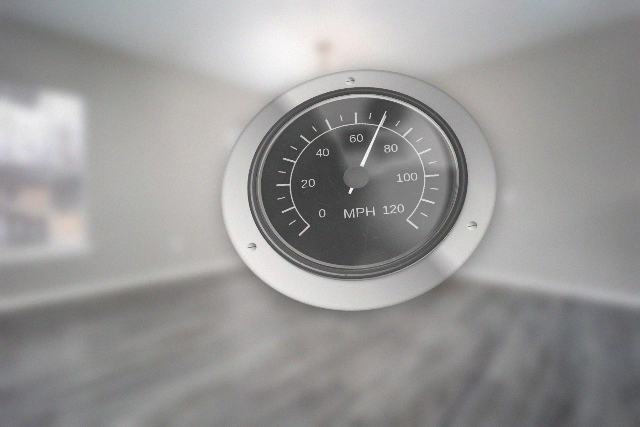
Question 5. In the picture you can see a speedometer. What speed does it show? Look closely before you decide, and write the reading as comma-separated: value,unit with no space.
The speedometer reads 70,mph
